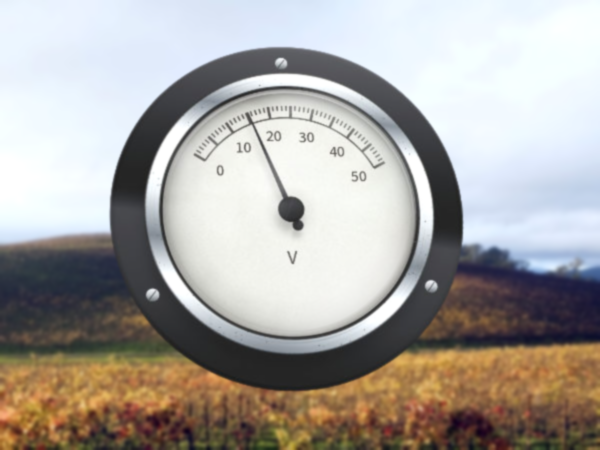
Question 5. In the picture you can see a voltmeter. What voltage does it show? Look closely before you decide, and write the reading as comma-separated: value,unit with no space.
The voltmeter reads 15,V
